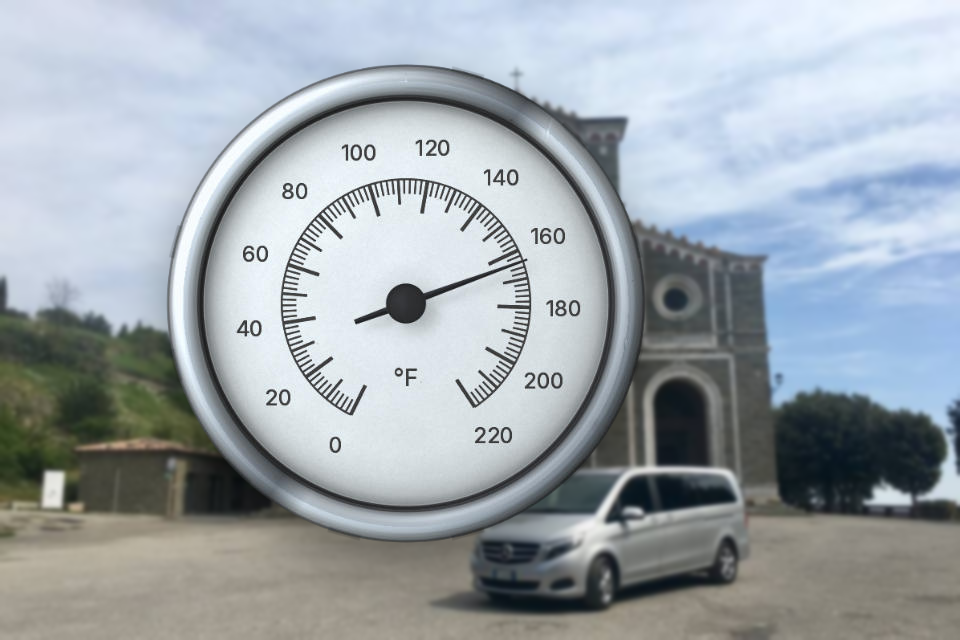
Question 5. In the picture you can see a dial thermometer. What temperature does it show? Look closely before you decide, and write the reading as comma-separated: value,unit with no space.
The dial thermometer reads 164,°F
